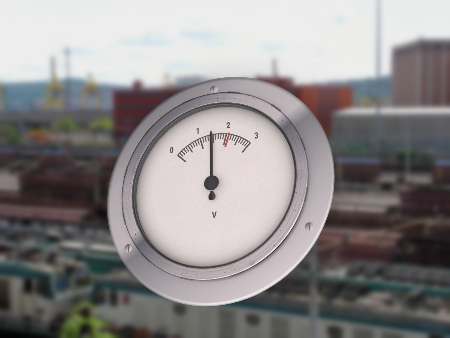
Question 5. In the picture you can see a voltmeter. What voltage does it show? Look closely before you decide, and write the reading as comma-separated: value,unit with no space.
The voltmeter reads 1.5,V
